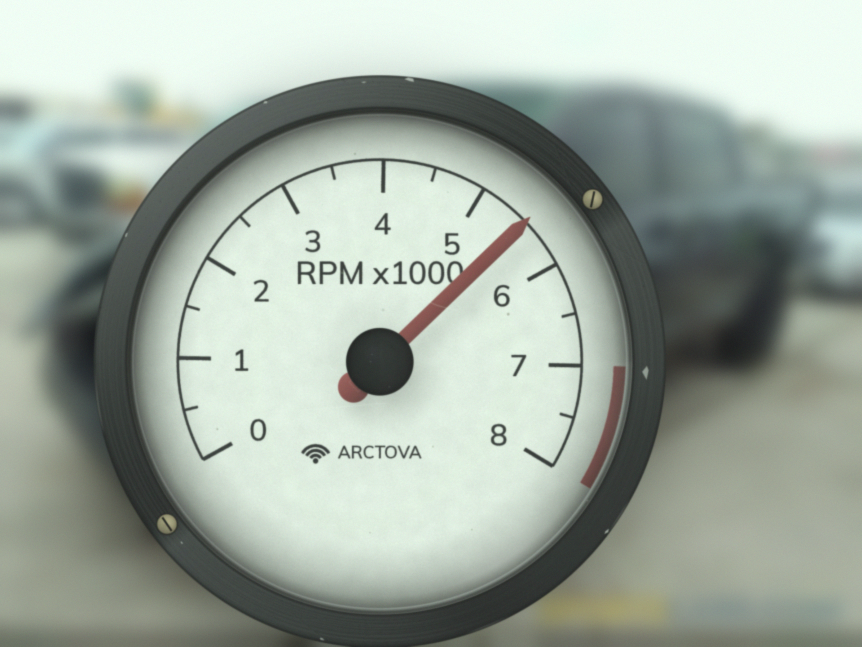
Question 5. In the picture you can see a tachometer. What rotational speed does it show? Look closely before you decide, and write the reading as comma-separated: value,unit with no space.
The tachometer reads 5500,rpm
